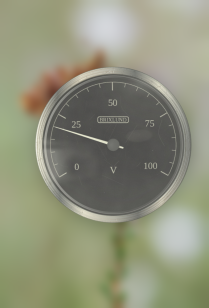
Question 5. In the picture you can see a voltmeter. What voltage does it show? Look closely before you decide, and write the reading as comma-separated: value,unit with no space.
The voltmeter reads 20,V
